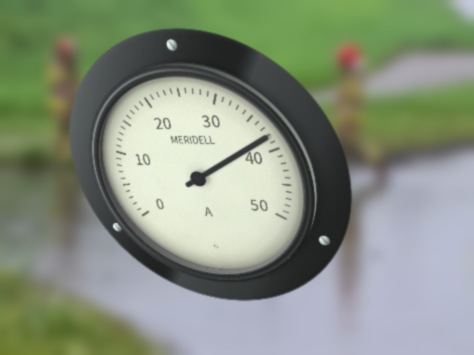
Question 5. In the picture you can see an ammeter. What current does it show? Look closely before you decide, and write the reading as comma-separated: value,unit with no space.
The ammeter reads 38,A
